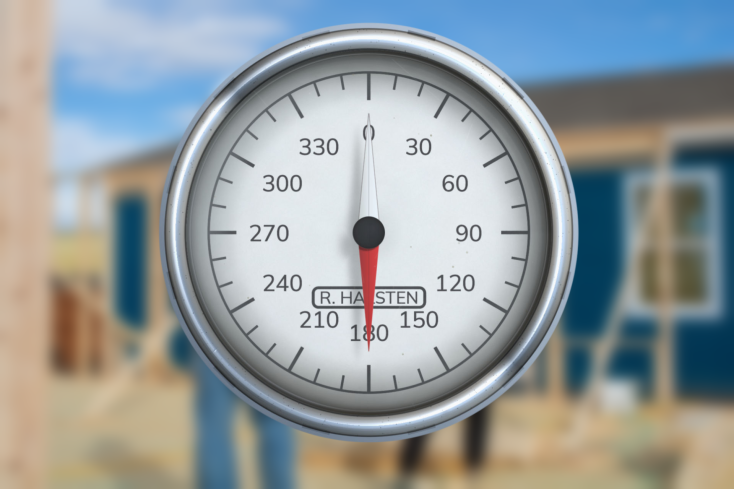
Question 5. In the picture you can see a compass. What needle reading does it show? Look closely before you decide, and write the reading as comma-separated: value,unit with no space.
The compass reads 180,°
